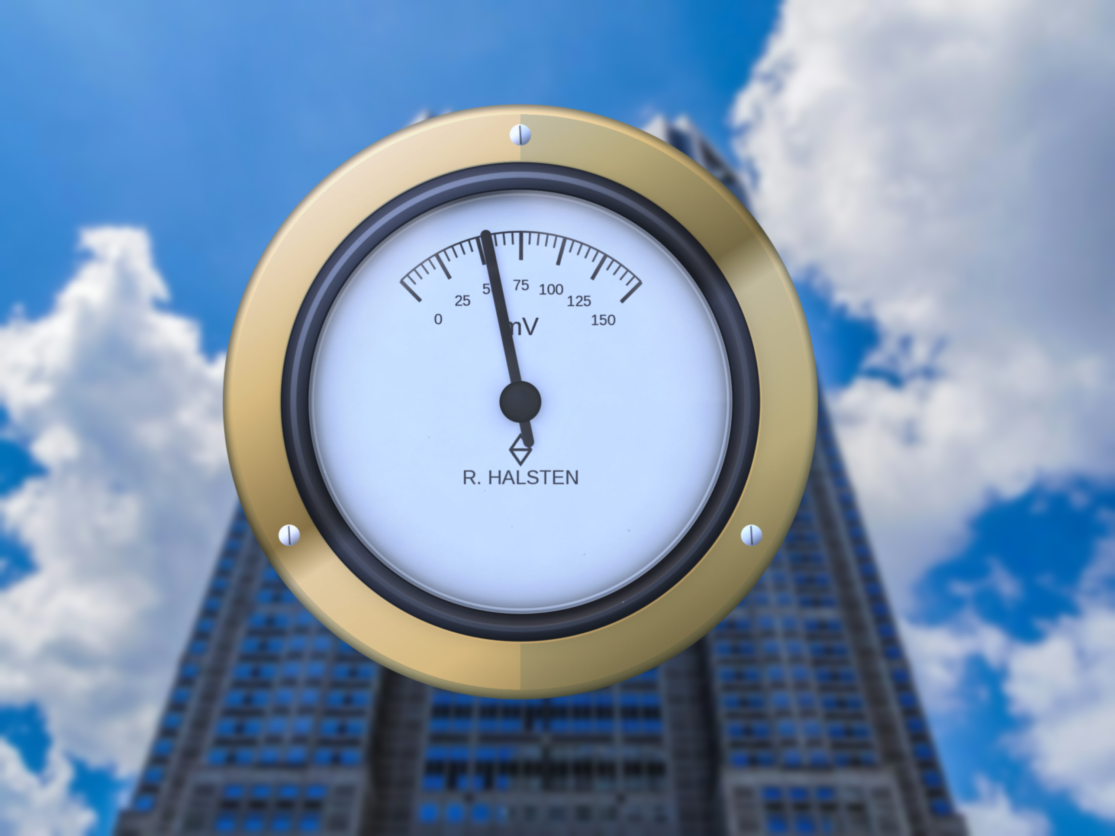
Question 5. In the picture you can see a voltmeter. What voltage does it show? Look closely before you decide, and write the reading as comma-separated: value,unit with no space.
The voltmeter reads 55,mV
